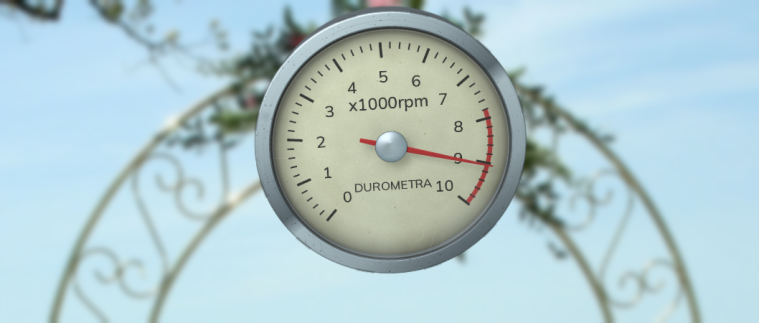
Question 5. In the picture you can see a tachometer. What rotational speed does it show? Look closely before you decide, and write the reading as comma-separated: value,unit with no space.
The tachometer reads 9000,rpm
